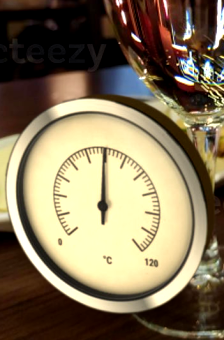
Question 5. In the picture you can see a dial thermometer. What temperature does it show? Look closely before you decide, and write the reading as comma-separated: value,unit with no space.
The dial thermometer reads 60,°C
